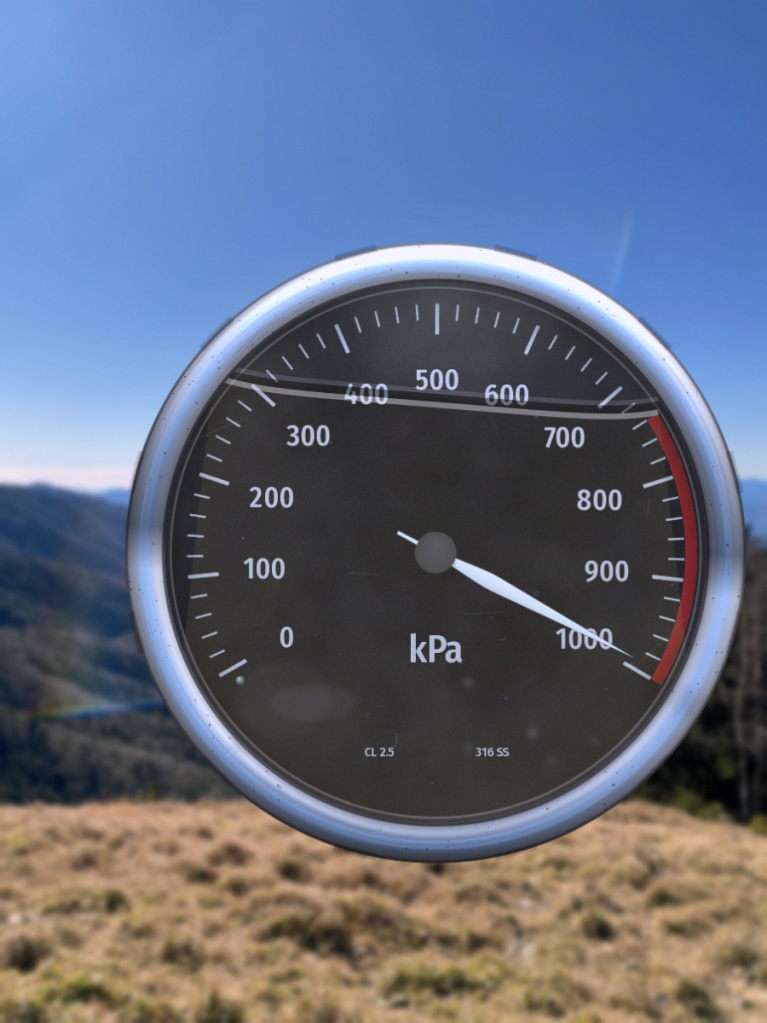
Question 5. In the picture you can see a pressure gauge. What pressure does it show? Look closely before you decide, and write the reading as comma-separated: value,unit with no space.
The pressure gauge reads 990,kPa
